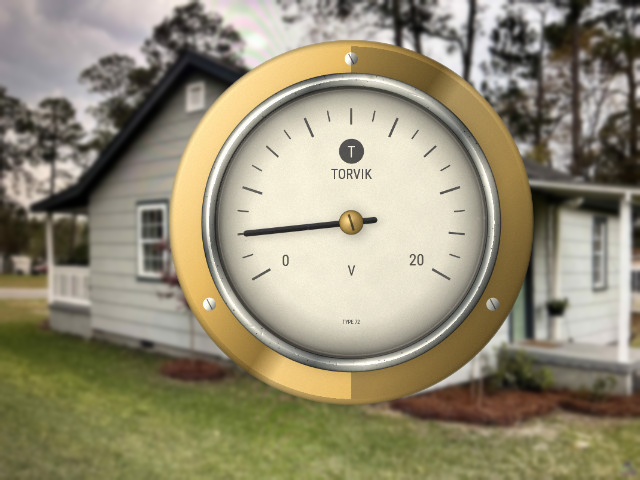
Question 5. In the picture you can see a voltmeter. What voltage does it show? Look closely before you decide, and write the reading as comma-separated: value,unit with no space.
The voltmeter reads 2,V
